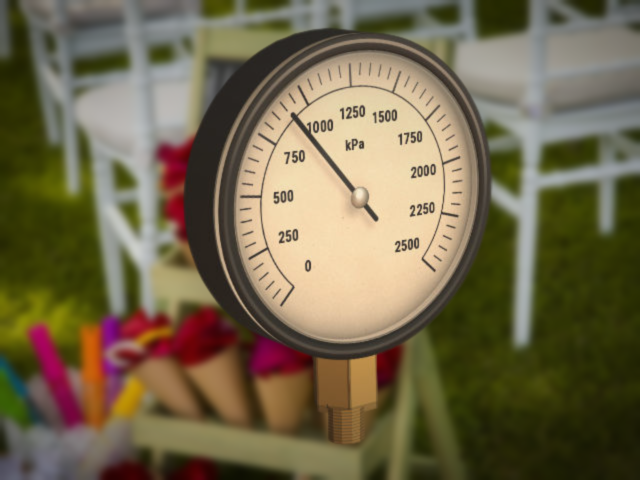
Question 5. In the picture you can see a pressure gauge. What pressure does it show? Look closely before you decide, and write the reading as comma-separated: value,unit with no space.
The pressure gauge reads 900,kPa
